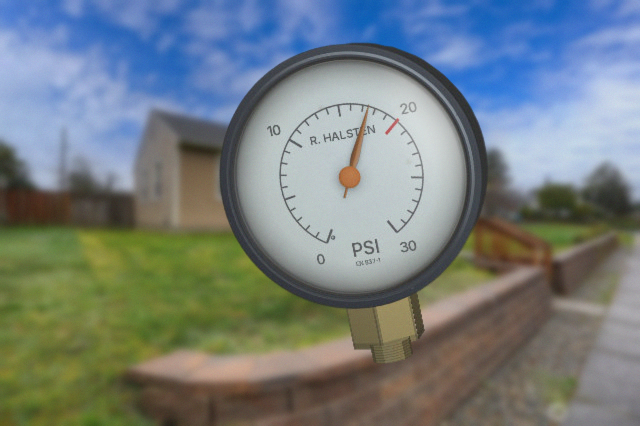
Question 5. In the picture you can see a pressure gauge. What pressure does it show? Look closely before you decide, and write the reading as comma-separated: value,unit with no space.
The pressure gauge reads 17.5,psi
